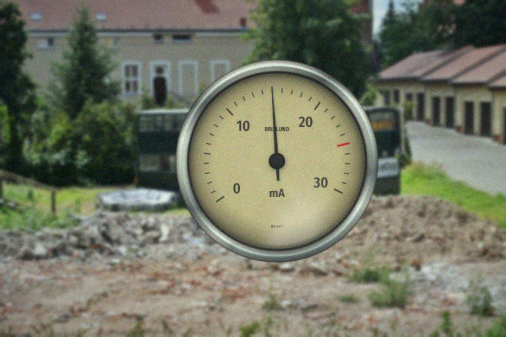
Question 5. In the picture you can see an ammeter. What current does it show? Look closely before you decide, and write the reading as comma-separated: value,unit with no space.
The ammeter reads 15,mA
